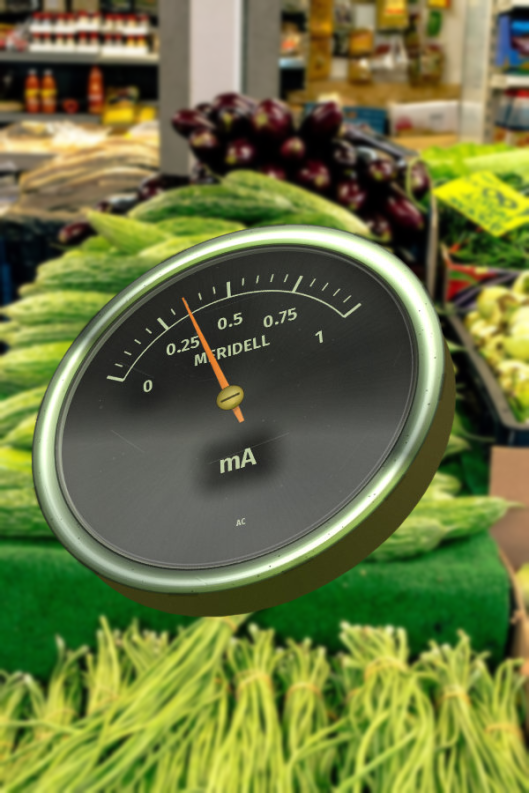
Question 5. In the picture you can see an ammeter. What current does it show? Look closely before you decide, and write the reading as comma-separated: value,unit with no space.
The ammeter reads 0.35,mA
